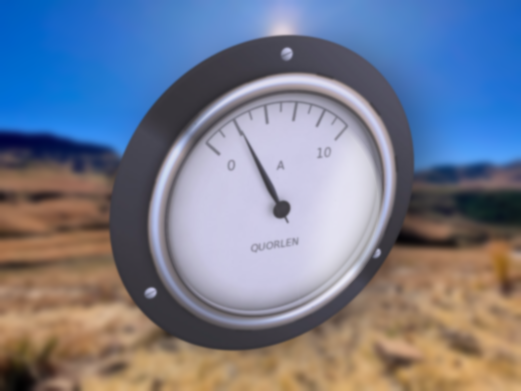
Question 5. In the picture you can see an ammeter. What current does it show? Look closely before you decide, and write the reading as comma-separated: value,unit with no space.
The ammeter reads 2,A
